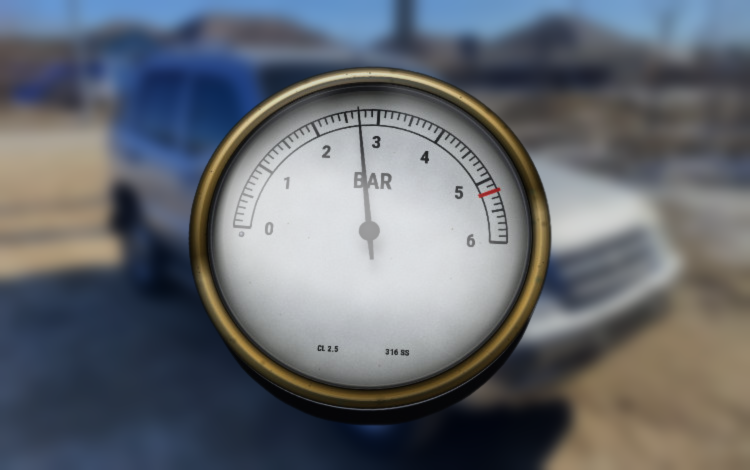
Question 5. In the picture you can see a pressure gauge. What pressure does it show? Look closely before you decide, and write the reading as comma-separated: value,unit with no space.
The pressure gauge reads 2.7,bar
